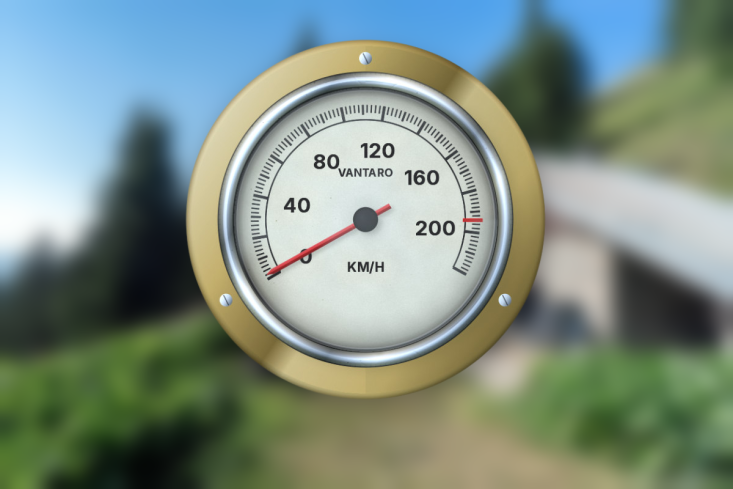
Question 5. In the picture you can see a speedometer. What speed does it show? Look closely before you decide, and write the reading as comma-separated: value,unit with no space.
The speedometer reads 2,km/h
